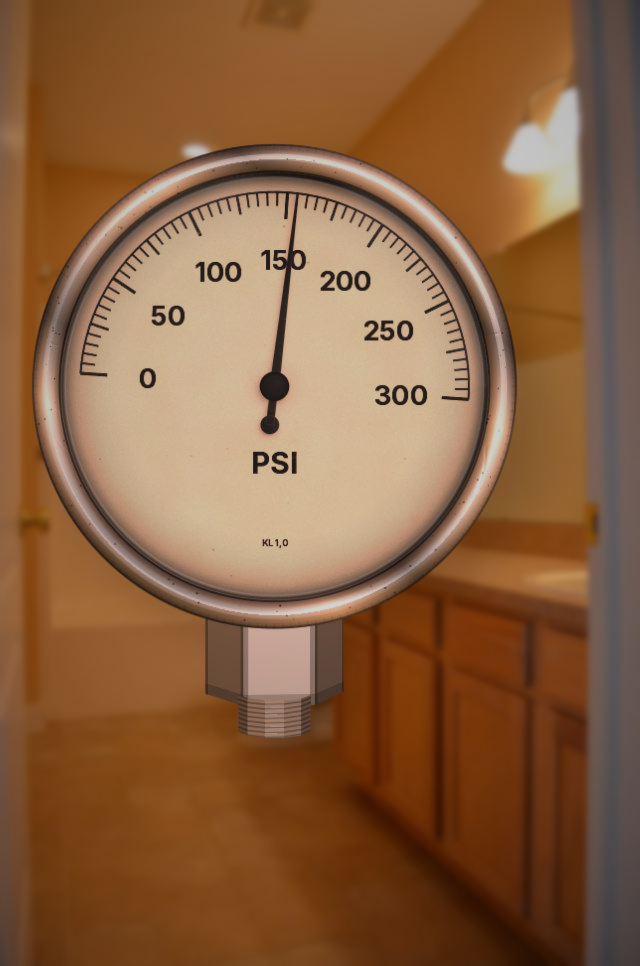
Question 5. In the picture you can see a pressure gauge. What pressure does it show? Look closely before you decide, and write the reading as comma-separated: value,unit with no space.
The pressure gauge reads 155,psi
